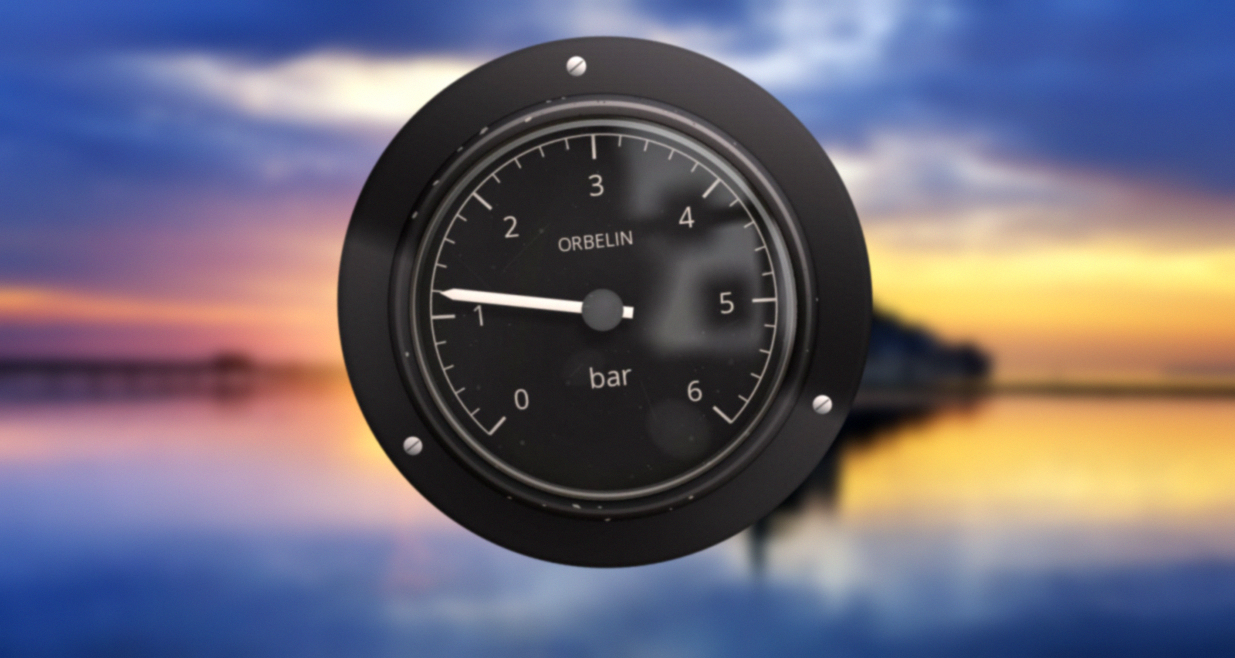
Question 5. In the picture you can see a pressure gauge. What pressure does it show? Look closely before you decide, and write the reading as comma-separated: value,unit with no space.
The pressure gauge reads 1.2,bar
